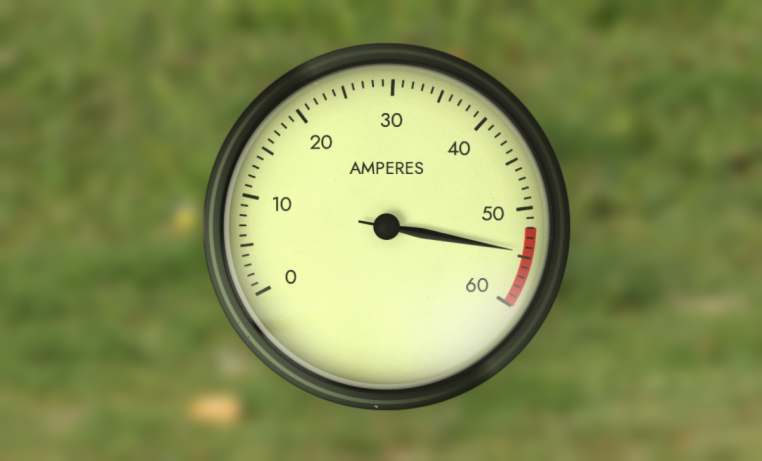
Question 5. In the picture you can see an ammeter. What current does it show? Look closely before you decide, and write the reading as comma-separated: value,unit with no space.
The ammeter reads 54.5,A
